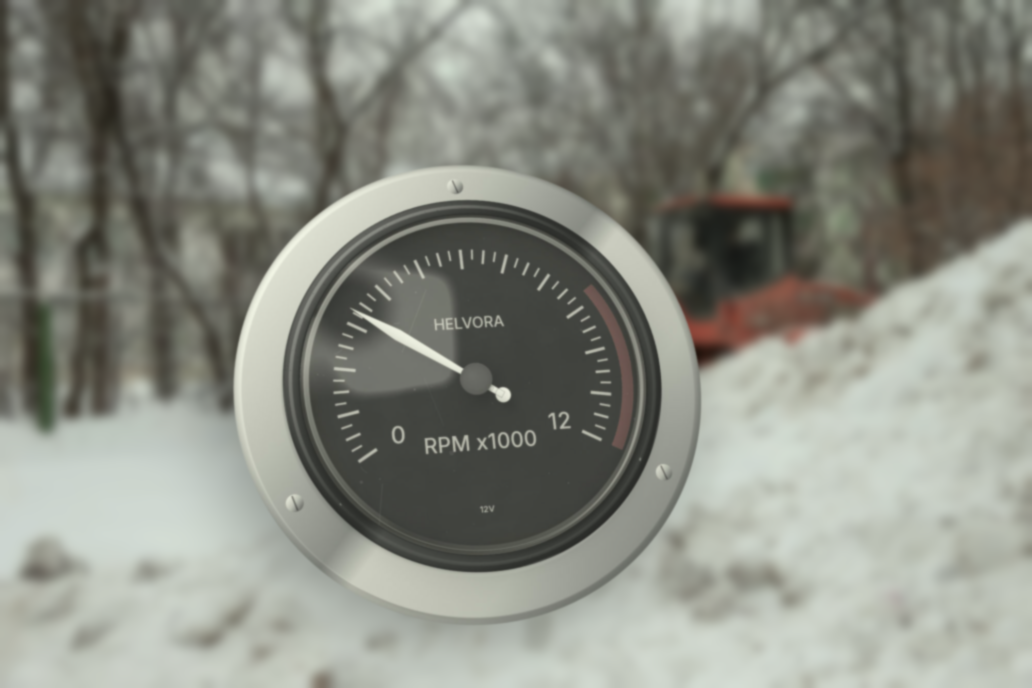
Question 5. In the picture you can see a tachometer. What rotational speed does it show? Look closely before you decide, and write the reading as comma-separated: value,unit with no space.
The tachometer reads 3250,rpm
